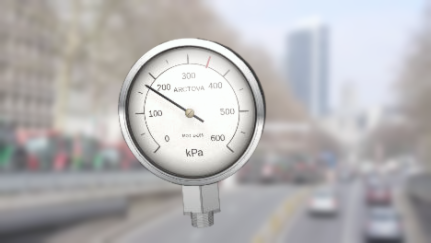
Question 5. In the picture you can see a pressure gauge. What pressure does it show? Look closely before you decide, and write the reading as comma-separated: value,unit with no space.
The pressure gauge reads 175,kPa
